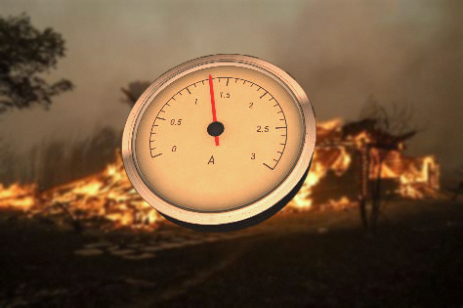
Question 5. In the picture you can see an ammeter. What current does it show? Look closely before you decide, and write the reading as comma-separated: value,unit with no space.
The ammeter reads 1.3,A
